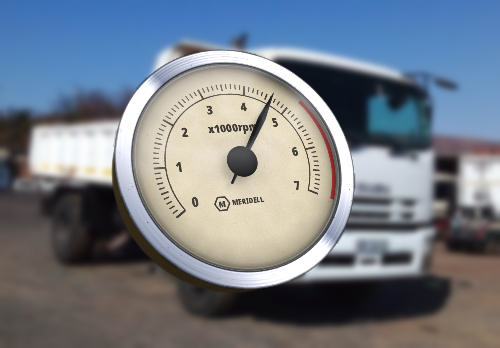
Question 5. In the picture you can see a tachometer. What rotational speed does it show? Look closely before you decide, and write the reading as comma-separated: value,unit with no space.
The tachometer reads 4600,rpm
